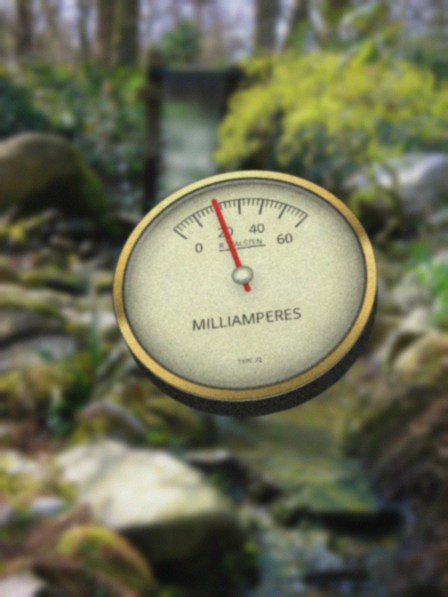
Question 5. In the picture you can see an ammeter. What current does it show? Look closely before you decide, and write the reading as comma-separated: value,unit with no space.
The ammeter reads 20,mA
